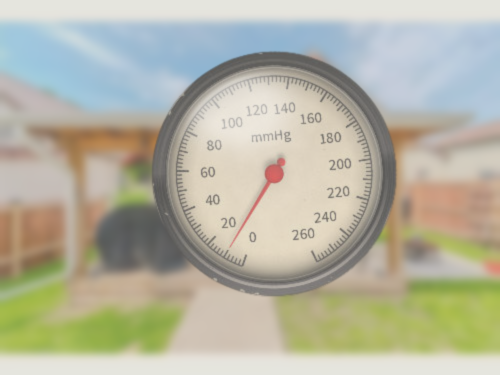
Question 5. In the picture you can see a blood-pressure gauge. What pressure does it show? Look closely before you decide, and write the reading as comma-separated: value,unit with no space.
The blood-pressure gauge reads 10,mmHg
